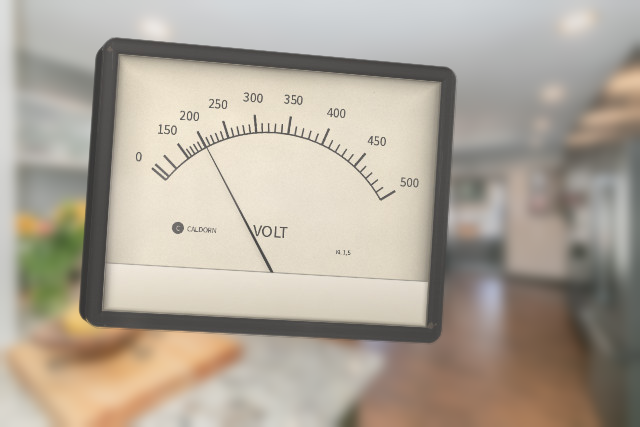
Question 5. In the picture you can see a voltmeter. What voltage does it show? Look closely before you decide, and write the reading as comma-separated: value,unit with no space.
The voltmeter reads 200,V
